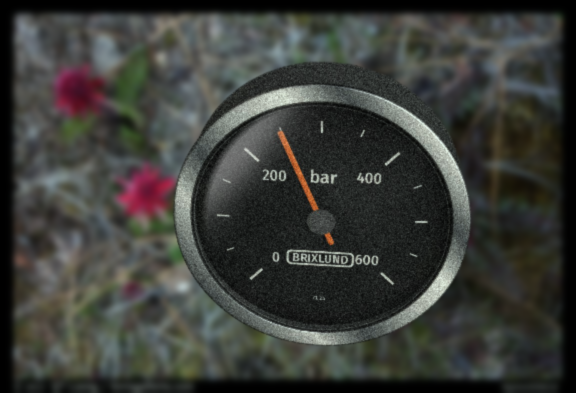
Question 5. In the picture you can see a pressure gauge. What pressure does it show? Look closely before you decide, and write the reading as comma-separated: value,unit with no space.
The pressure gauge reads 250,bar
